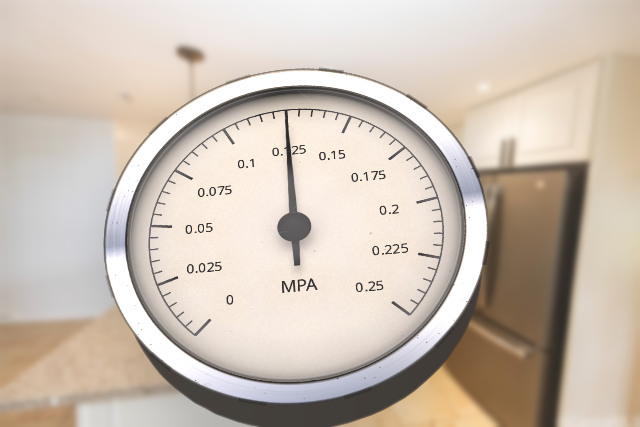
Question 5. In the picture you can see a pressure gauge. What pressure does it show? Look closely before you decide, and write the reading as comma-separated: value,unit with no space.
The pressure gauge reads 0.125,MPa
